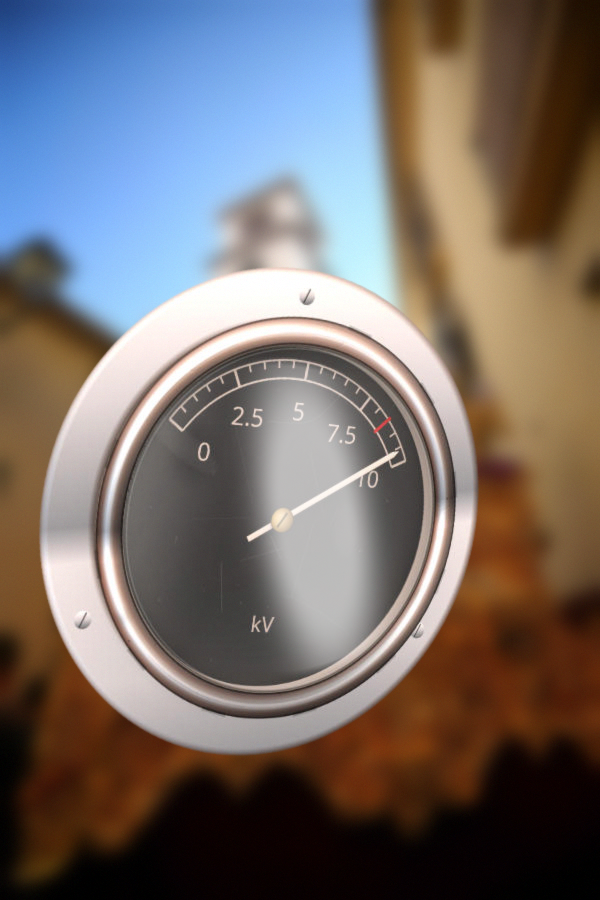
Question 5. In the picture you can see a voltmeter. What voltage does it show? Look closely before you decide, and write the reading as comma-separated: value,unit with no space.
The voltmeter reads 9.5,kV
